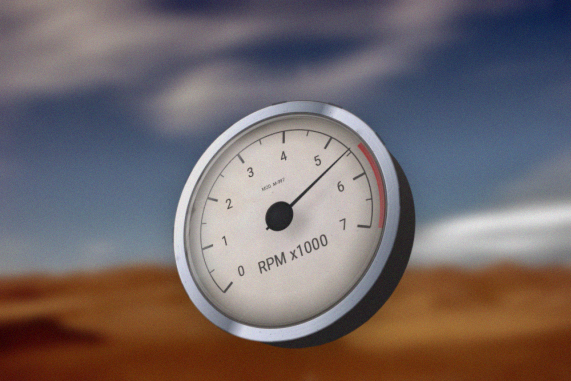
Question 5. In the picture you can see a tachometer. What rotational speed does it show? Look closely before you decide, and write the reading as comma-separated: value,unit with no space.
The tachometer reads 5500,rpm
